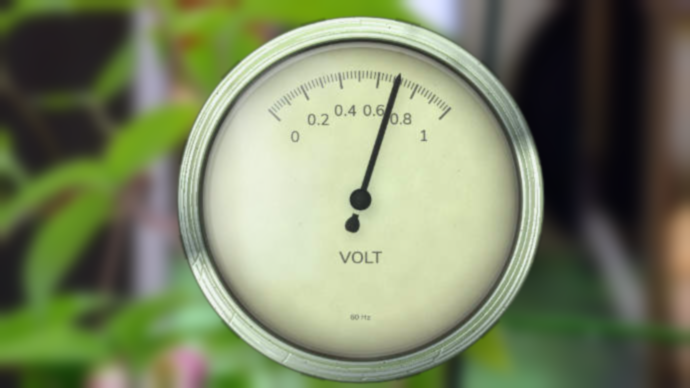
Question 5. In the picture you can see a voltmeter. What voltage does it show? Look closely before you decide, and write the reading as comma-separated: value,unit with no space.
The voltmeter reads 0.7,V
